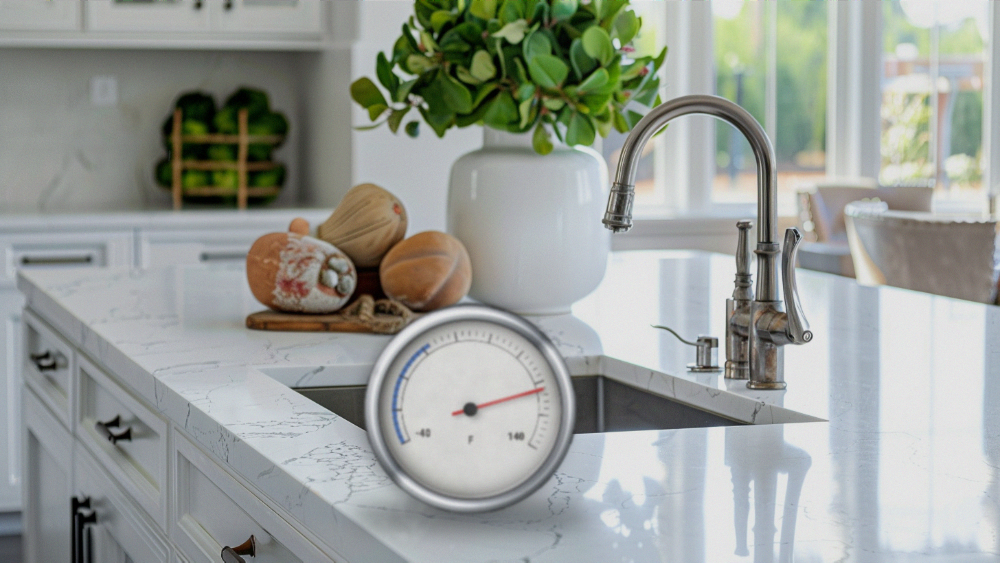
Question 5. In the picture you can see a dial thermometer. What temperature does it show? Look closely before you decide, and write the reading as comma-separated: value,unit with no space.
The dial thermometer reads 104,°F
